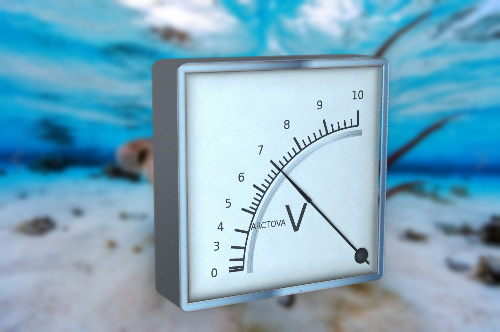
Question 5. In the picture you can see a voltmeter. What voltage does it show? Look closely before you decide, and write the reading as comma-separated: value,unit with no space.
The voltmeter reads 7,V
